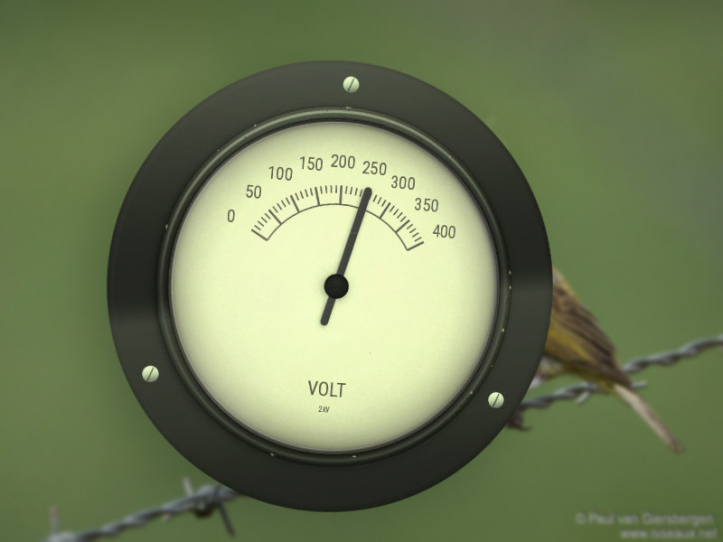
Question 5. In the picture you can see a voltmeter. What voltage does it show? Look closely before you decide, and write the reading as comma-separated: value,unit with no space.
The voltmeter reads 250,V
